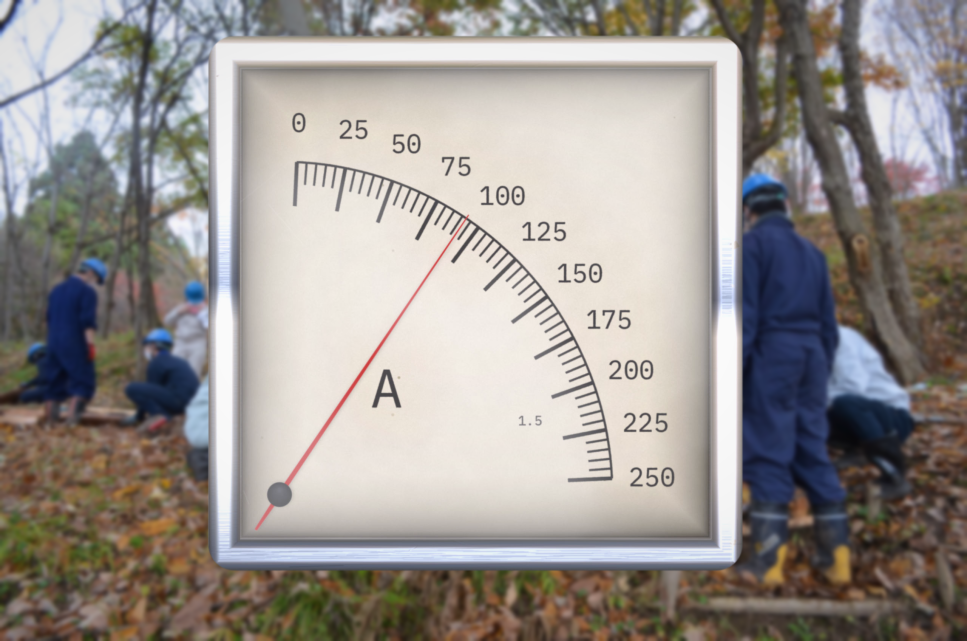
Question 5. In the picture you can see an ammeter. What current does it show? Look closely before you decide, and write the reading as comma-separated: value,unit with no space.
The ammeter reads 92.5,A
